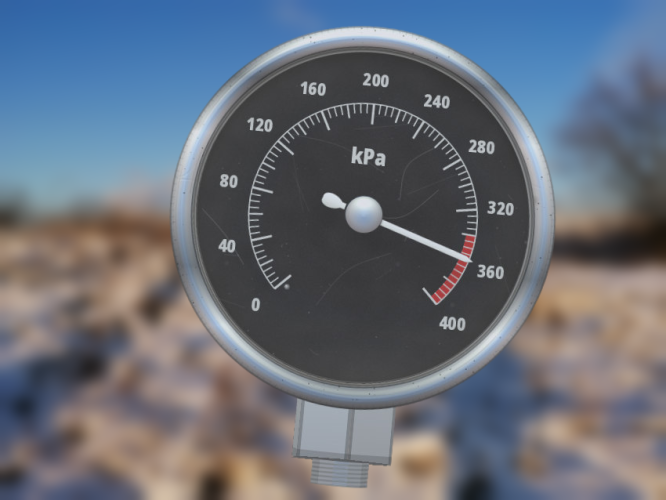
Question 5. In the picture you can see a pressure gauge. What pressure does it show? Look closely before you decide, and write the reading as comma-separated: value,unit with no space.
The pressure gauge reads 360,kPa
